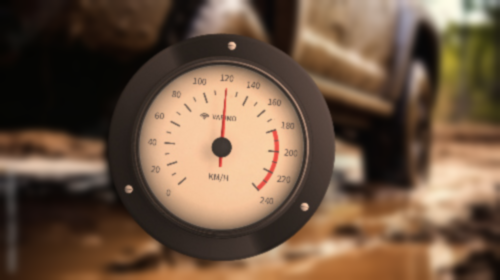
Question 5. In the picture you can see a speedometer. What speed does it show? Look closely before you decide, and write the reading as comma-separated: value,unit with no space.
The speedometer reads 120,km/h
